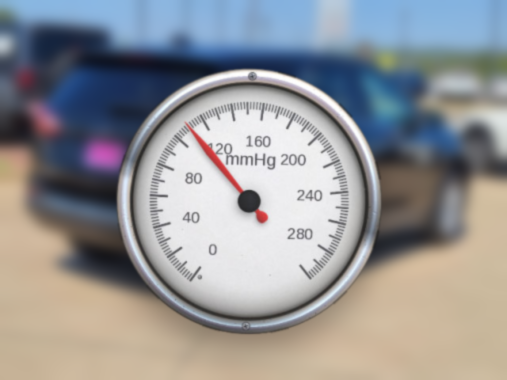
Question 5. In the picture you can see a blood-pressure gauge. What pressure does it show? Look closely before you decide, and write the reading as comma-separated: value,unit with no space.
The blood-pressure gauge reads 110,mmHg
